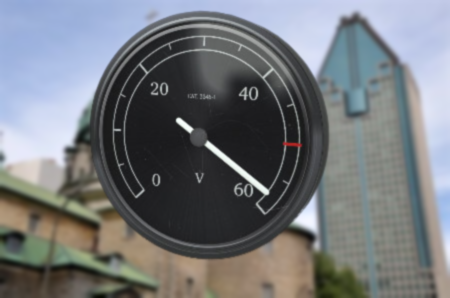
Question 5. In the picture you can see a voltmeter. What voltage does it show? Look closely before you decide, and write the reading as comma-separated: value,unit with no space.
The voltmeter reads 57.5,V
